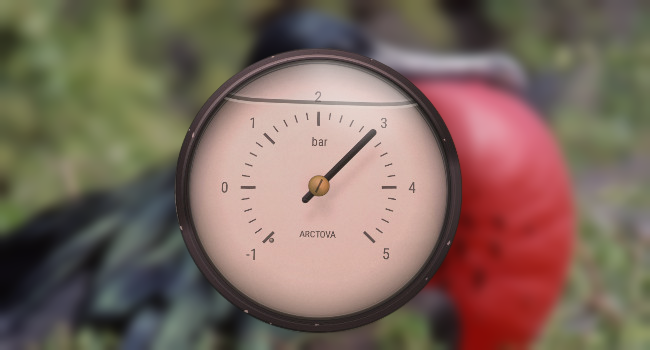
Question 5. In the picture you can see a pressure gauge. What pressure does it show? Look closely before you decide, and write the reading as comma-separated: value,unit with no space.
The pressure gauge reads 3,bar
